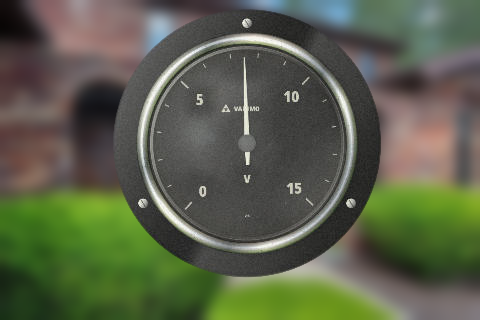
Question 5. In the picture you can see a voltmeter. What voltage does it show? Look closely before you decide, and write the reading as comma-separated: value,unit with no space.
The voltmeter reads 7.5,V
